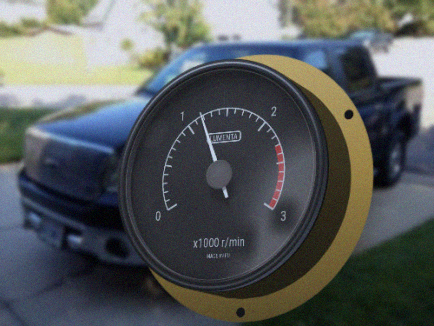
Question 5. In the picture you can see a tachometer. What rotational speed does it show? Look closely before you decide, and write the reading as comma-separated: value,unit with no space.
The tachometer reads 1200,rpm
